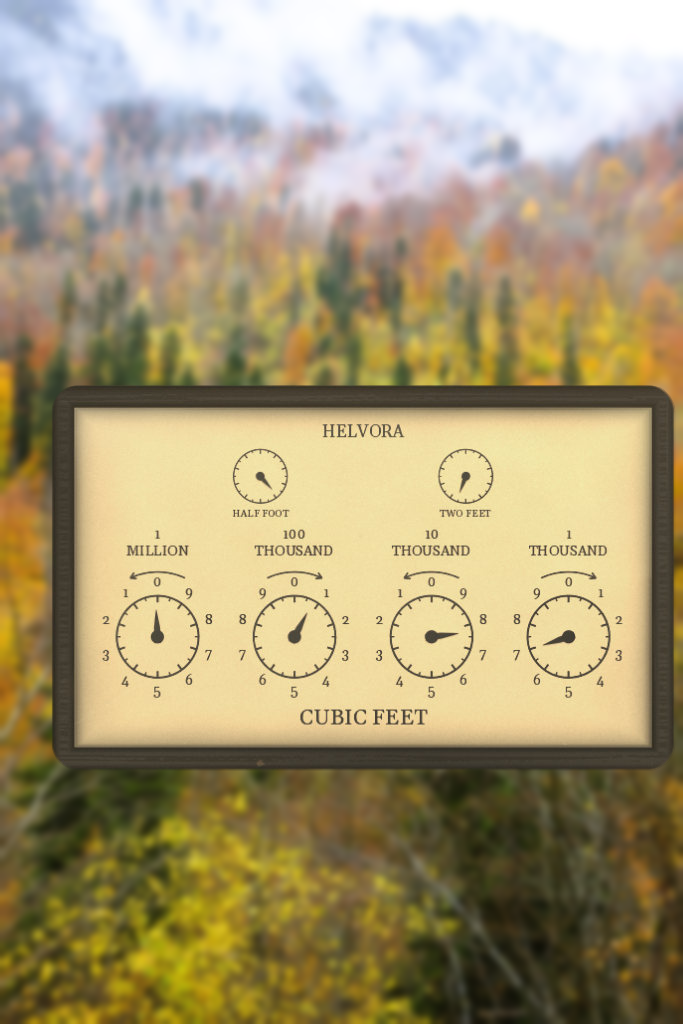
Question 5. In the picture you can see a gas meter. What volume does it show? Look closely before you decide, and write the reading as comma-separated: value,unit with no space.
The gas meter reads 7700,ft³
